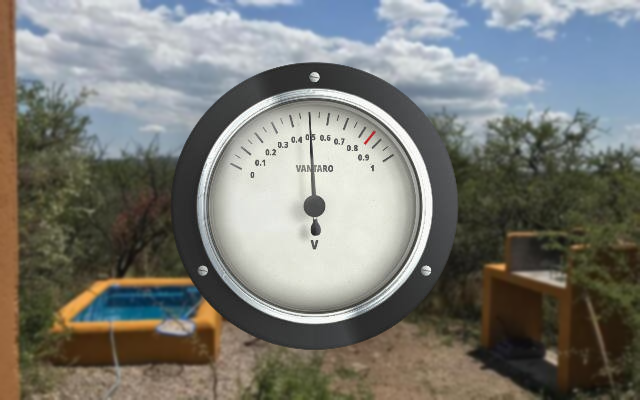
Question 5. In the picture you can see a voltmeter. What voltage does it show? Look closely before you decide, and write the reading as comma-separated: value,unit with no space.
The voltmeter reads 0.5,V
